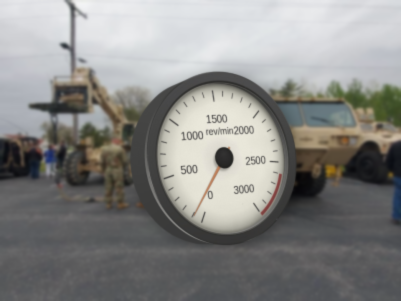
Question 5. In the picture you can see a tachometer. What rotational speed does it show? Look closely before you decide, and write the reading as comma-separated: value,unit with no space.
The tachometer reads 100,rpm
